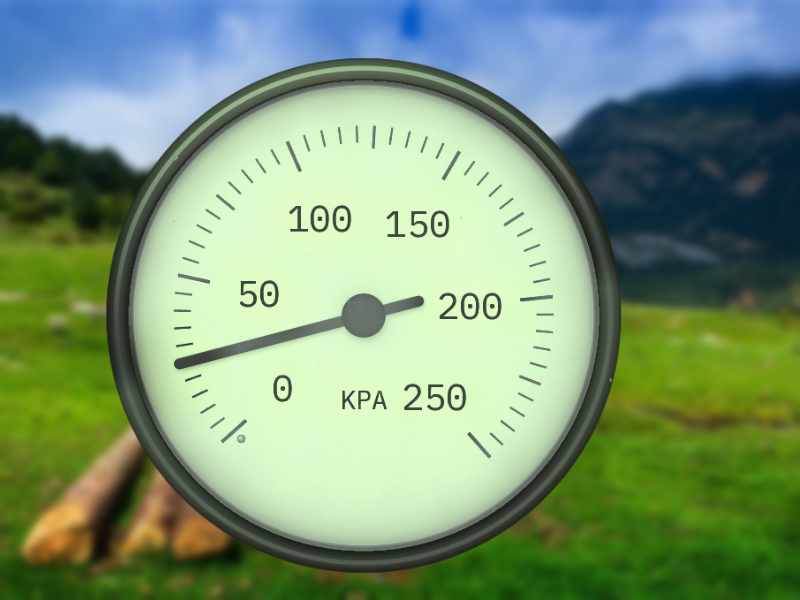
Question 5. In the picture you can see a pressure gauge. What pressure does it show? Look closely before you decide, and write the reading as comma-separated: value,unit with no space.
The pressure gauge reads 25,kPa
